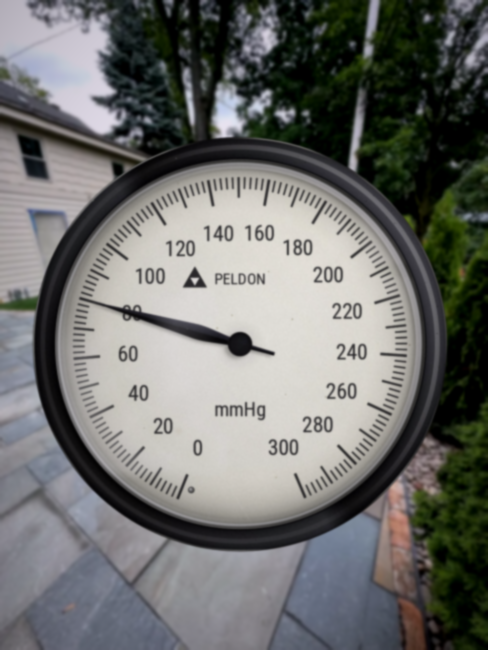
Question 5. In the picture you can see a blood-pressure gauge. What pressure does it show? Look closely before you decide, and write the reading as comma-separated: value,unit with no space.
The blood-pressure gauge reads 80,mmHg
